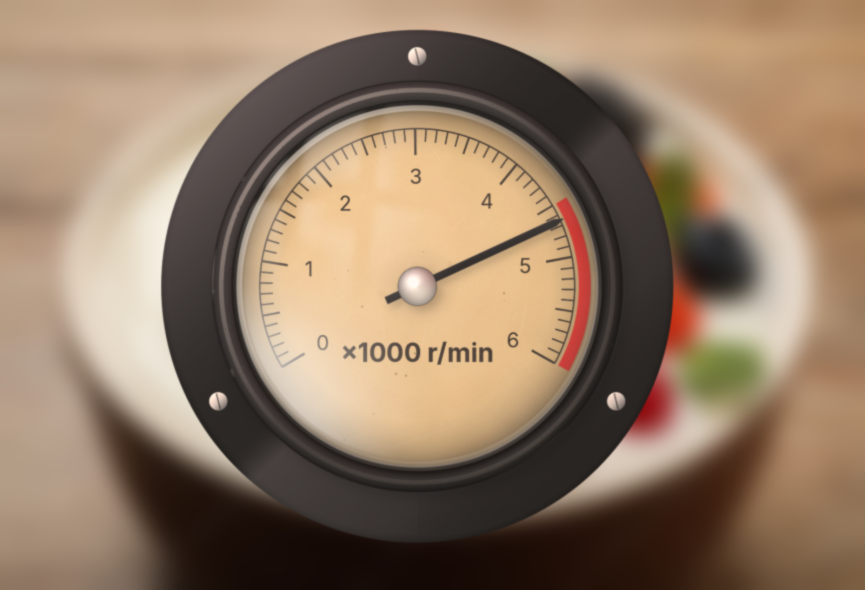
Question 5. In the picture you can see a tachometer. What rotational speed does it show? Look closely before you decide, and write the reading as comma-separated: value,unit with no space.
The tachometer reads 4650,rpm
